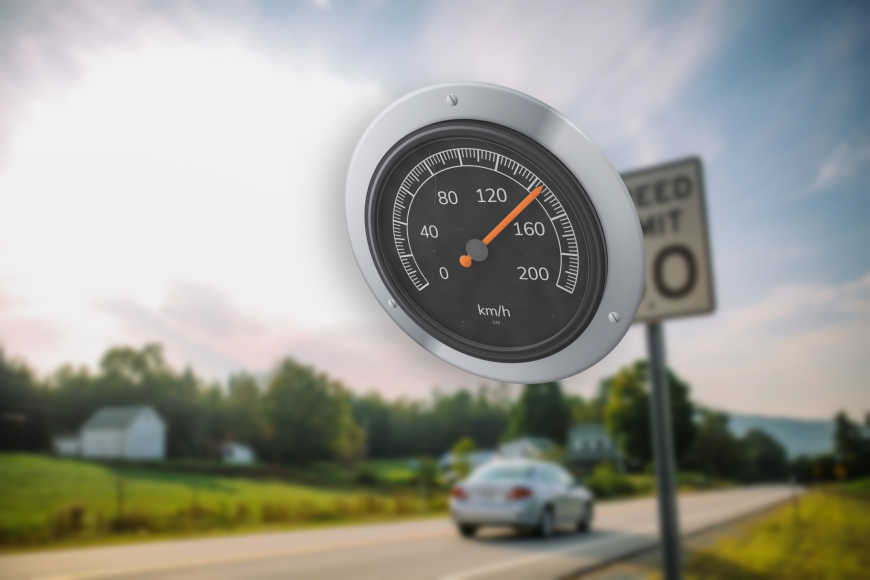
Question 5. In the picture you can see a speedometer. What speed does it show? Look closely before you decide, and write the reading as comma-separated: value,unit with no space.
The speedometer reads 144,km/h
